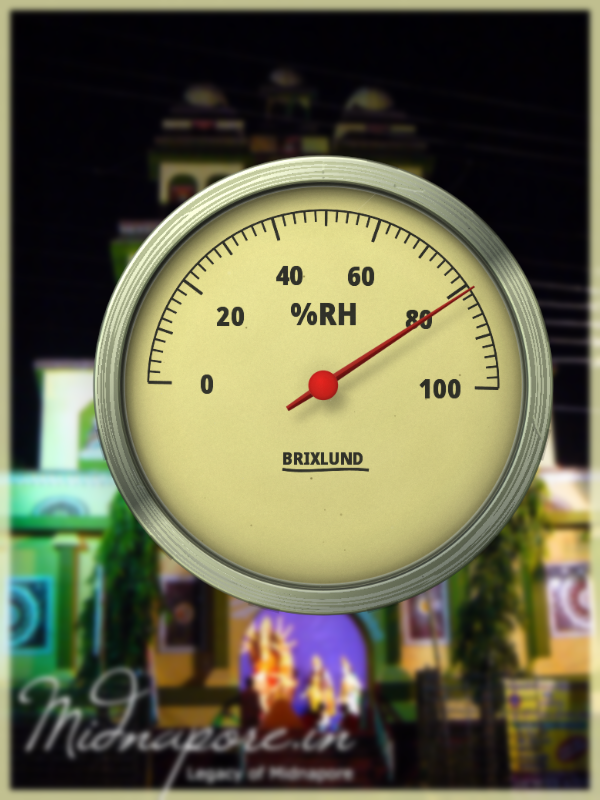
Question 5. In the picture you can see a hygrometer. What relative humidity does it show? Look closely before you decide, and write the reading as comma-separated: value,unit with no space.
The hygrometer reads 81,%
